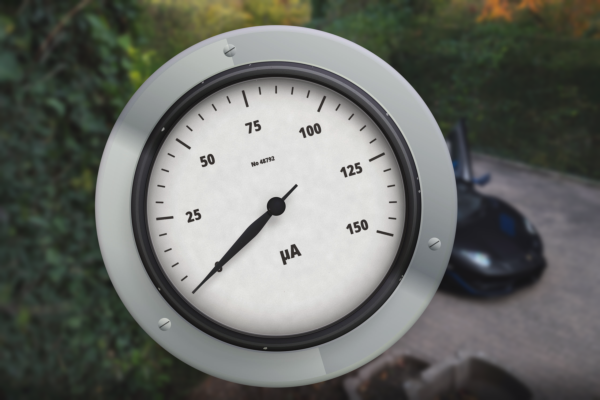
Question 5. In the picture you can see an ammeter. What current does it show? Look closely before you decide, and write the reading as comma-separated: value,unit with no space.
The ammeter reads 0,µA
